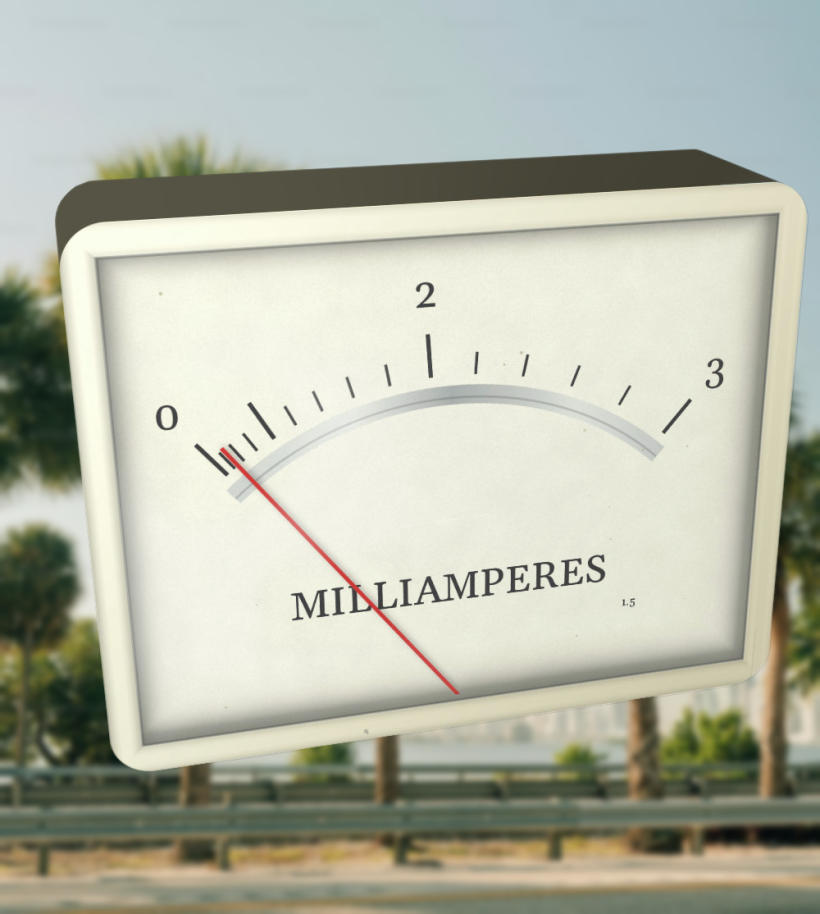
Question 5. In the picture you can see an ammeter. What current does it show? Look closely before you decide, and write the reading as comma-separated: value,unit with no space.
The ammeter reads 0.5,mA
